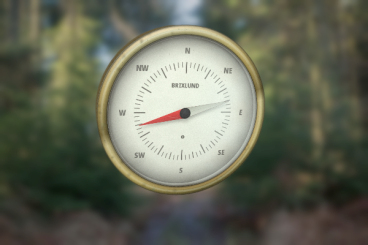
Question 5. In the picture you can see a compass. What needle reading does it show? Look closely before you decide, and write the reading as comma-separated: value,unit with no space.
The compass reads 255,°
